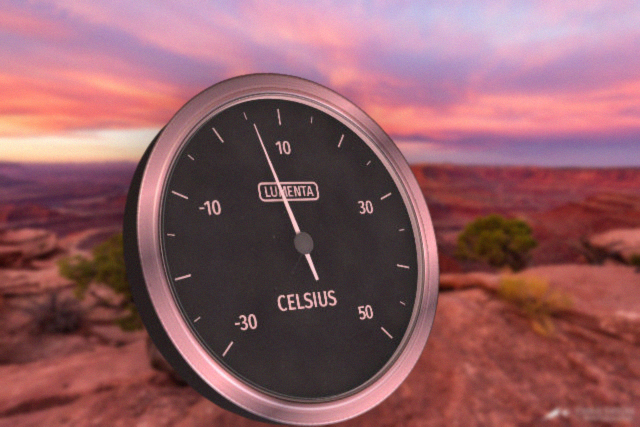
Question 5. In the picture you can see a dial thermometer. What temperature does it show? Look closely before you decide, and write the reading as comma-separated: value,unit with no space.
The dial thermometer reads 5,°C
